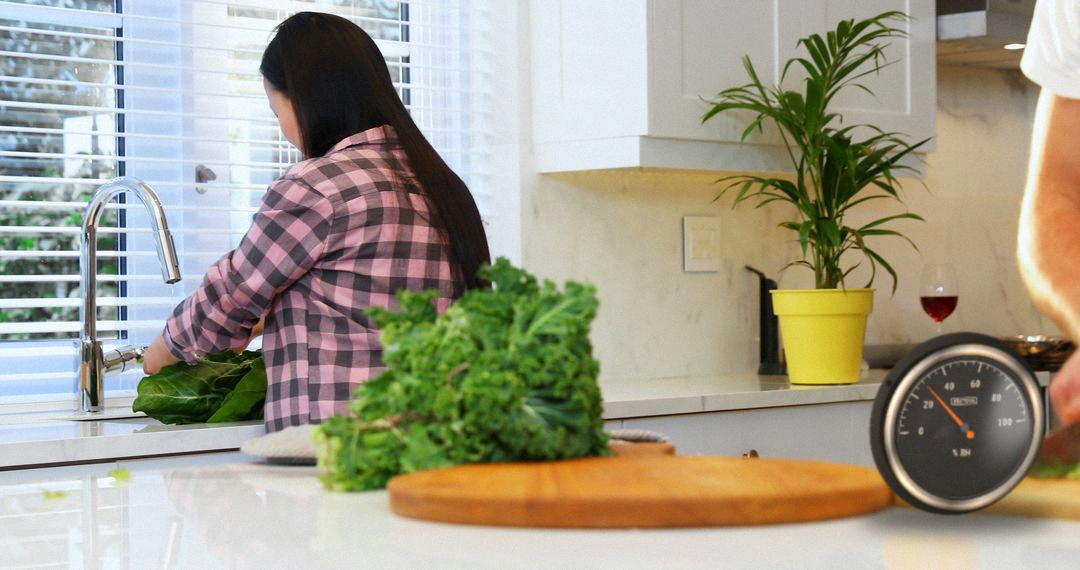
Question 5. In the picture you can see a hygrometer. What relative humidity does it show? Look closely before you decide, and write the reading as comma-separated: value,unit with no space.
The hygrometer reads 28,%
